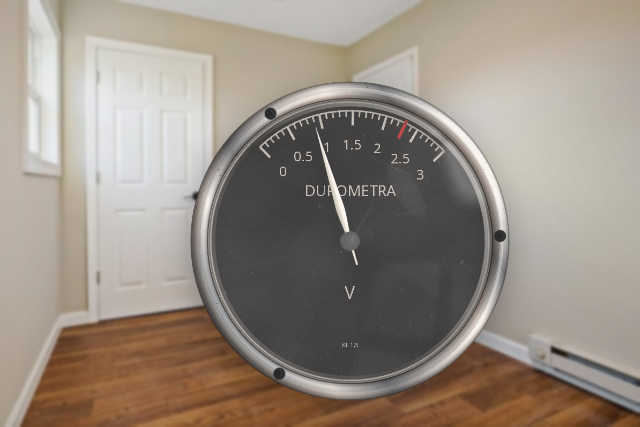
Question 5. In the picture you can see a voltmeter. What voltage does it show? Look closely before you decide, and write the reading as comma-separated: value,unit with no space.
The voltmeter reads 0.9,V
